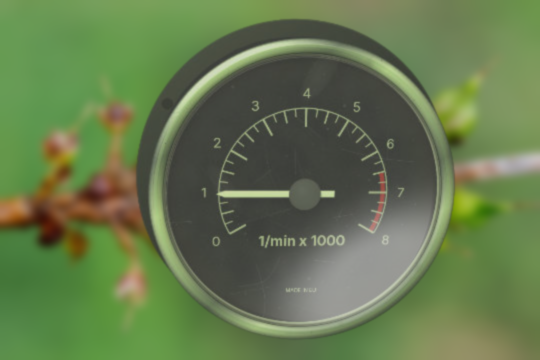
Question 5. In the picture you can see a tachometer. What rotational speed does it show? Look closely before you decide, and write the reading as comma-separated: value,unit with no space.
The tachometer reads 1000,rpm
